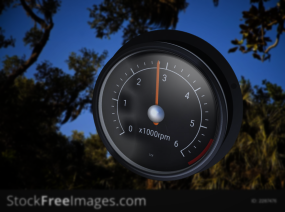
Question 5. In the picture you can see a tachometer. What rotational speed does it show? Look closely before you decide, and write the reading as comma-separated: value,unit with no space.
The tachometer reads 2800,rpm
